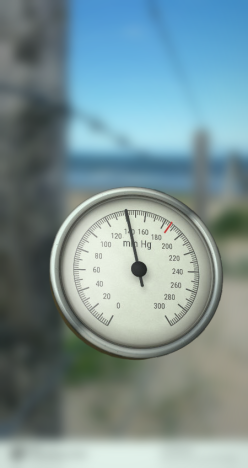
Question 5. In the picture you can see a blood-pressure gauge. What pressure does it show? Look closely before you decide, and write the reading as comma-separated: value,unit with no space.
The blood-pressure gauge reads 140,mmHg
